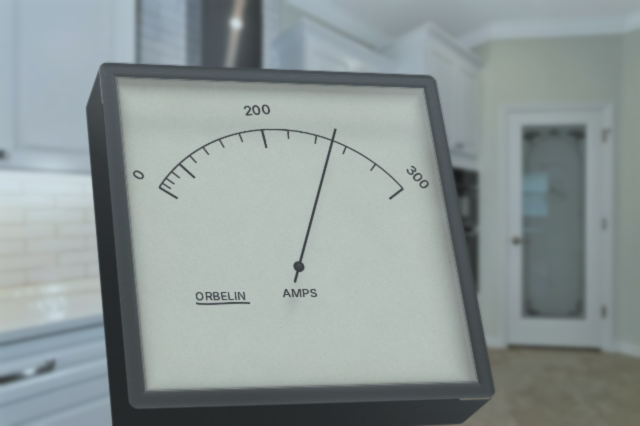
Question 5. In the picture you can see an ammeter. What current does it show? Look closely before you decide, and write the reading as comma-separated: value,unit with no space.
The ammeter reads 250,A
